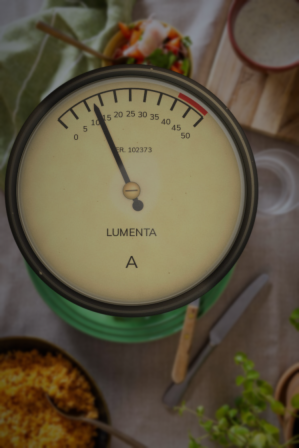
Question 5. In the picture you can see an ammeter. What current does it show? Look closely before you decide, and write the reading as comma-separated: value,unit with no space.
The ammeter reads 12.5,A
